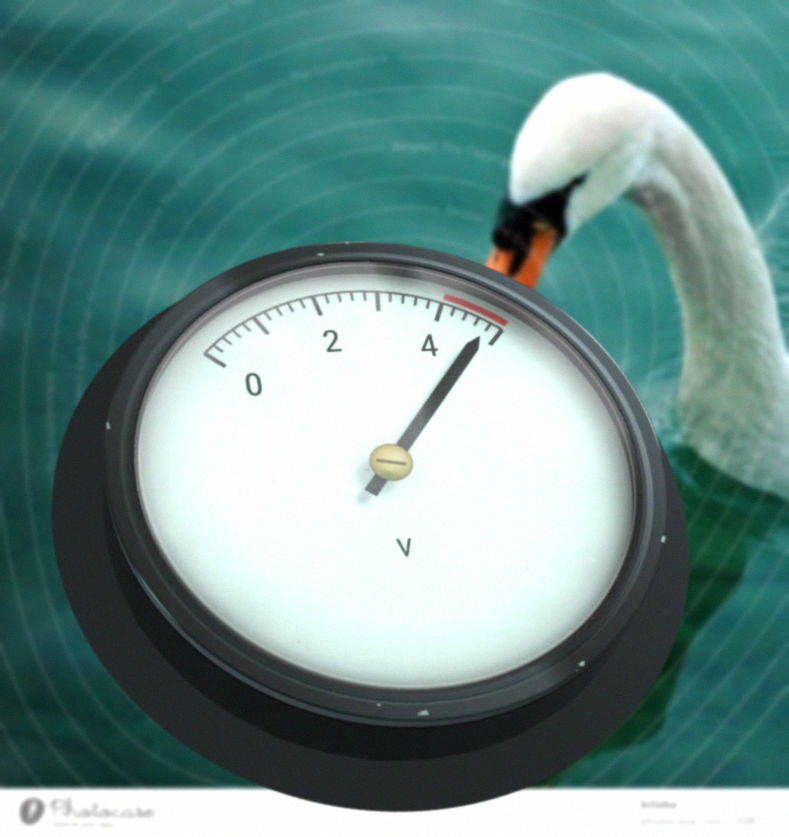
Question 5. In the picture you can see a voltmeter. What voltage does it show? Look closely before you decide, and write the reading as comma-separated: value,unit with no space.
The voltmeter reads 4.8,V
